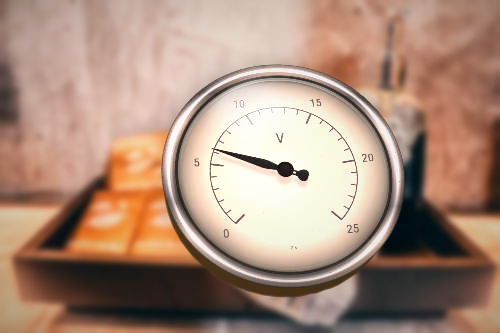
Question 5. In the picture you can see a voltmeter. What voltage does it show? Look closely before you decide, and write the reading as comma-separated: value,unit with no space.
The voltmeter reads 6,V
